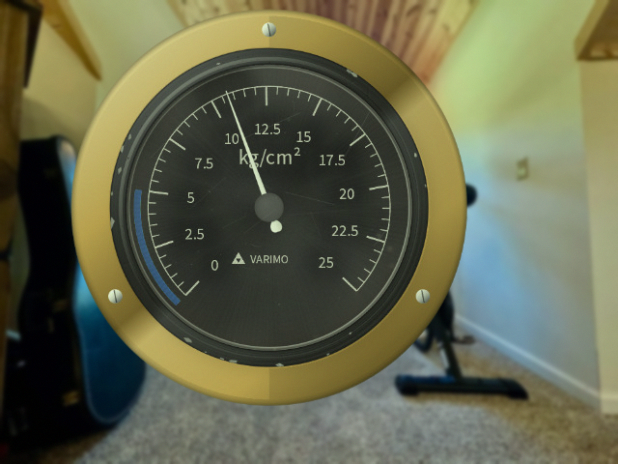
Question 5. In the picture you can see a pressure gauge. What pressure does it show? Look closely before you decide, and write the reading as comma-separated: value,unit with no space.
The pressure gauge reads 10.75,kg/cm²
